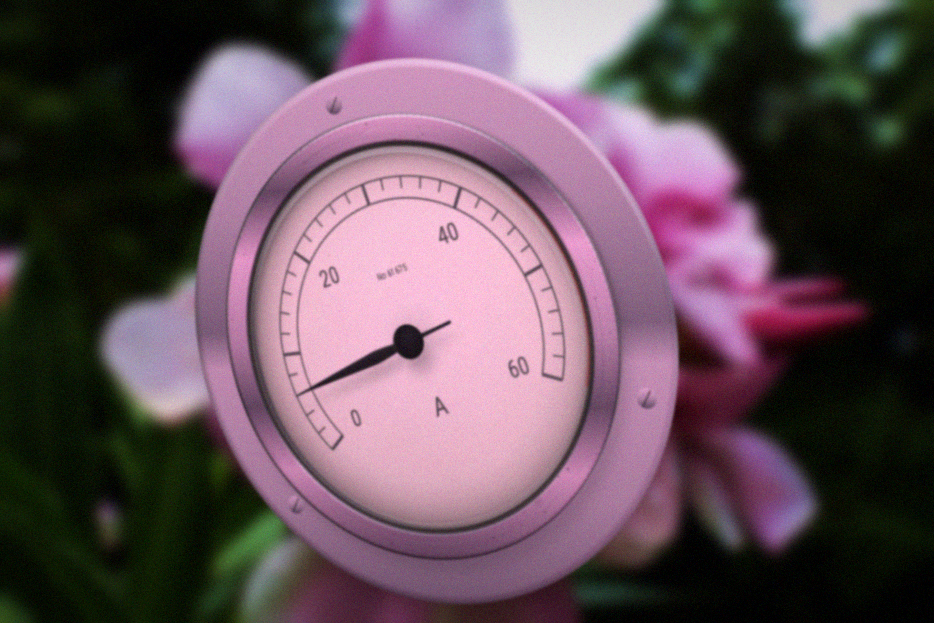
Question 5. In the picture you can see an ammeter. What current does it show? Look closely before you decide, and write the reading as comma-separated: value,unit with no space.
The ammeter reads 6,A
